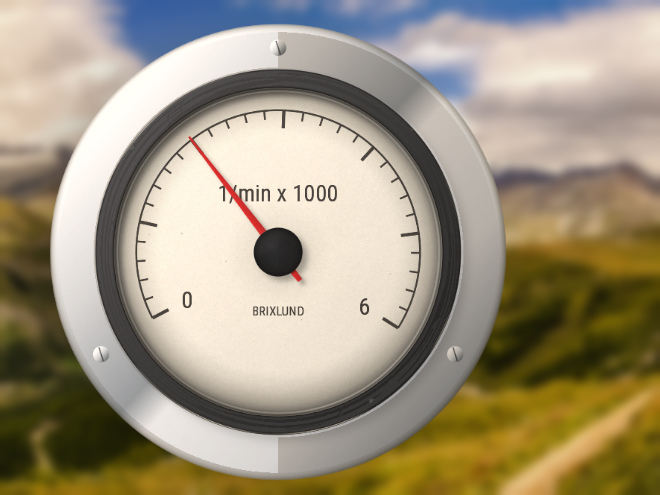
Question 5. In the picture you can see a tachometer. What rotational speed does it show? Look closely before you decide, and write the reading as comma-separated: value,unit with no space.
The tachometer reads 2000,rpm
